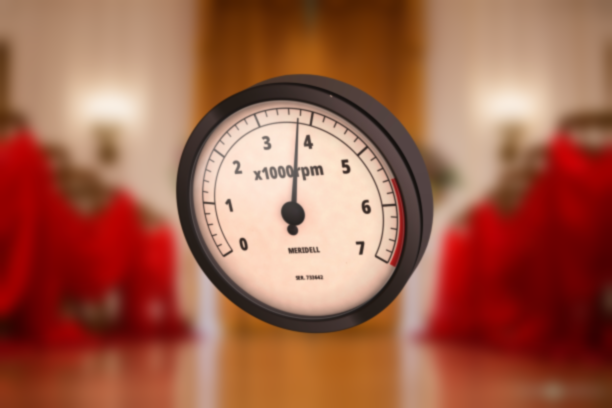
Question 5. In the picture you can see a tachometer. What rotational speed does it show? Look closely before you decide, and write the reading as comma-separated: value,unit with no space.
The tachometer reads 3800,rpm
